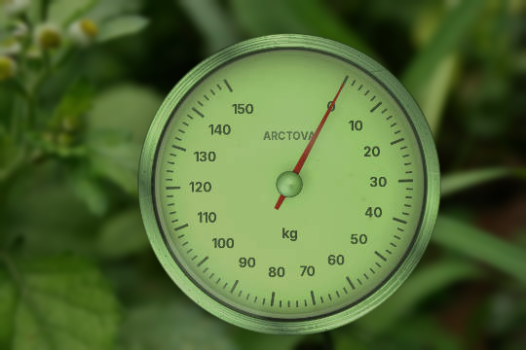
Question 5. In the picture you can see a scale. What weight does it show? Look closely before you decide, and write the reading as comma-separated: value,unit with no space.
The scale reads 0,kg
